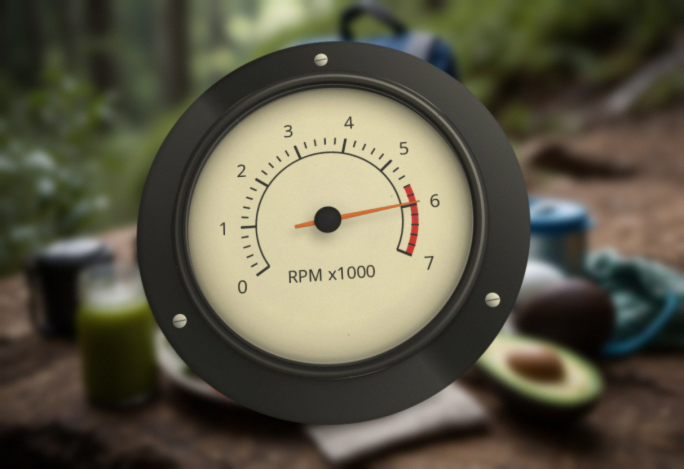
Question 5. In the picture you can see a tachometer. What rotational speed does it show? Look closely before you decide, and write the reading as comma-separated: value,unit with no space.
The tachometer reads 6000,rpm
